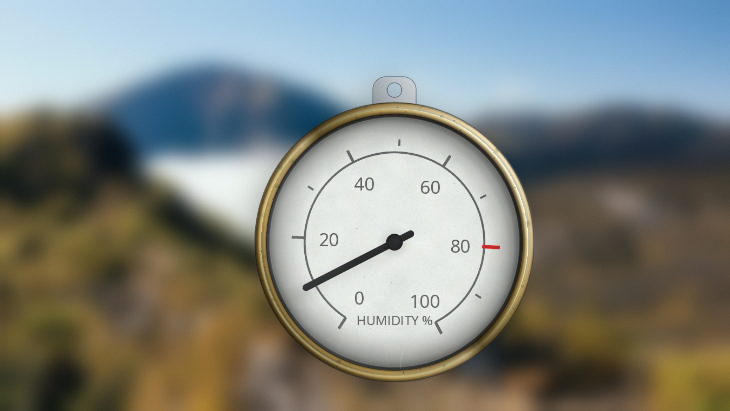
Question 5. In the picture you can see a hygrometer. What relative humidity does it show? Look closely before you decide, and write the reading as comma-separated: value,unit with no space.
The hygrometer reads 10,%
